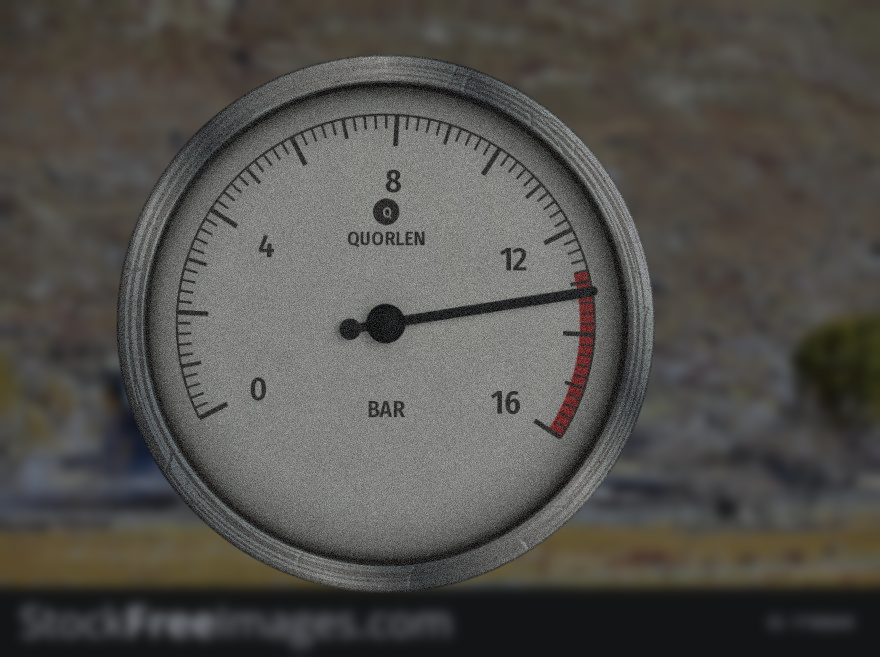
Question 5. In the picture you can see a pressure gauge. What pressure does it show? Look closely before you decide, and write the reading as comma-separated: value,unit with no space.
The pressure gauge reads 13.2,bar
